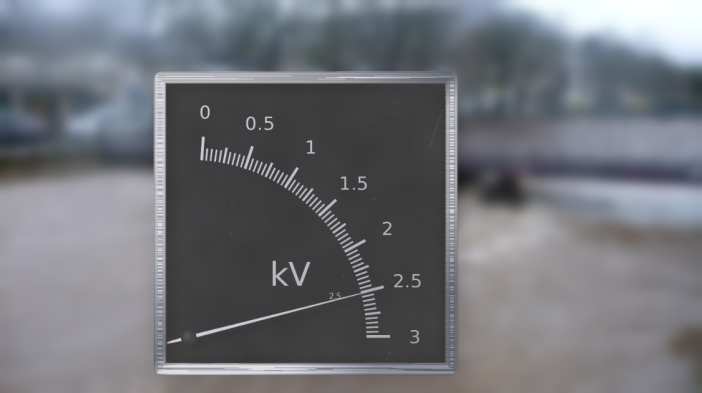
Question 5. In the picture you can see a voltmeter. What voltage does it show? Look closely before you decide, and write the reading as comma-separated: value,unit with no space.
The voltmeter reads 2.5,kV
